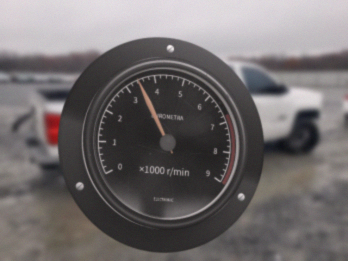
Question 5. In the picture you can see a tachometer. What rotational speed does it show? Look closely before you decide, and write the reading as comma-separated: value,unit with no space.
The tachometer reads 3400,rpm
